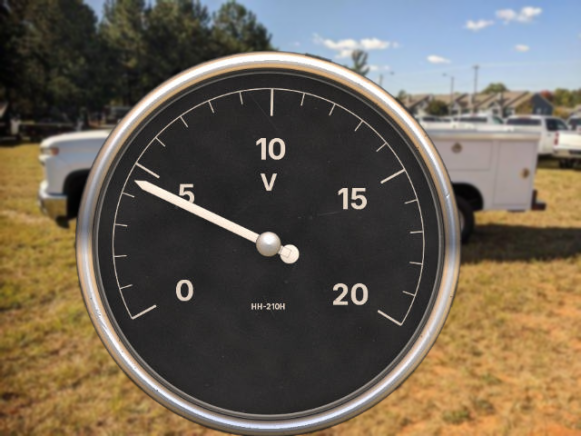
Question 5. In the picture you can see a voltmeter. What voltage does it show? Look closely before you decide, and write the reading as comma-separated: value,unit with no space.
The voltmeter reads 4.5,V
